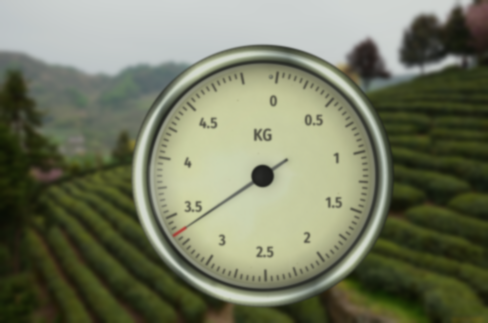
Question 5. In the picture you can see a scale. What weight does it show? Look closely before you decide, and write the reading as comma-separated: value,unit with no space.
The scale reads 3.35,kg
